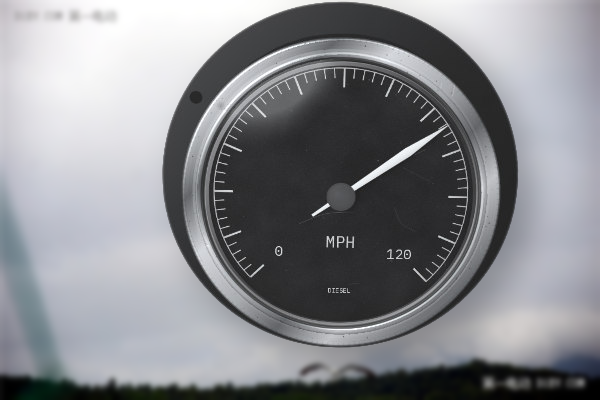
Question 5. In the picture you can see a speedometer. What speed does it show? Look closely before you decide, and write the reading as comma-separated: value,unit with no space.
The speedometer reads 84,mph
